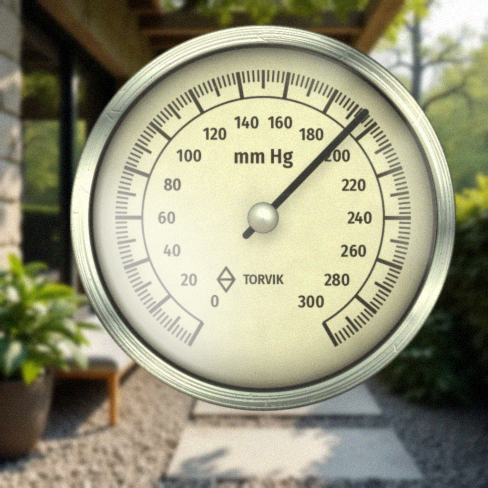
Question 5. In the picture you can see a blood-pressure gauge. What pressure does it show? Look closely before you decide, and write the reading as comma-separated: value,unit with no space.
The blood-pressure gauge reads 194,mmHg
